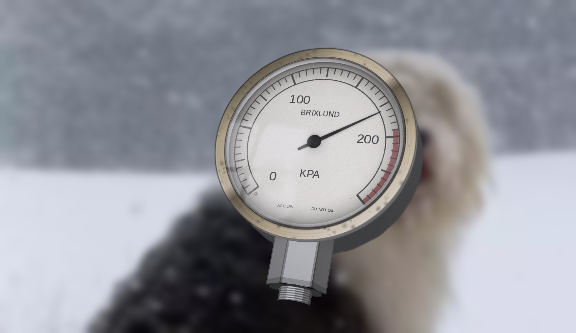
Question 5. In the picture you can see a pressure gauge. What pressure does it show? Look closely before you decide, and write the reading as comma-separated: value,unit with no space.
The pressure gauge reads 180,kPa
